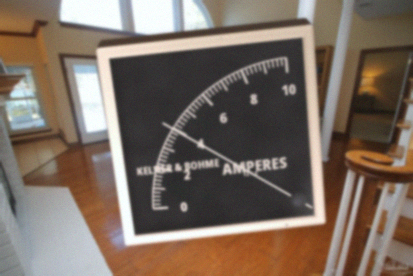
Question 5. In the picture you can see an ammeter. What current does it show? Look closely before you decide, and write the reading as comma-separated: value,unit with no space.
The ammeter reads 4,A
